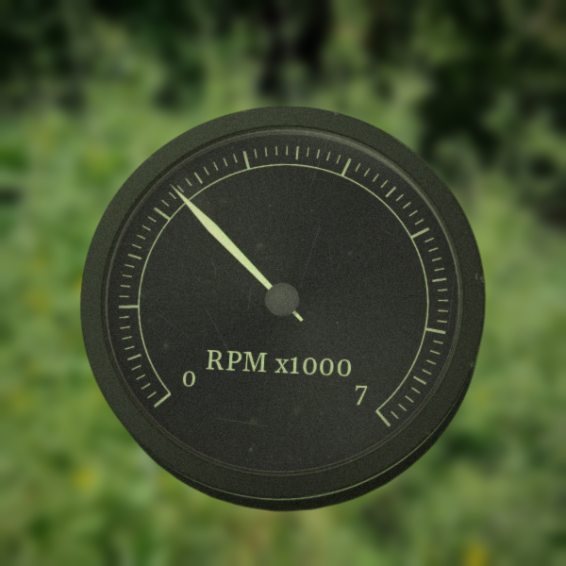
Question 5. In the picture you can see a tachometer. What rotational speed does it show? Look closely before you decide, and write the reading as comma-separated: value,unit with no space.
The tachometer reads 2250,rpm
